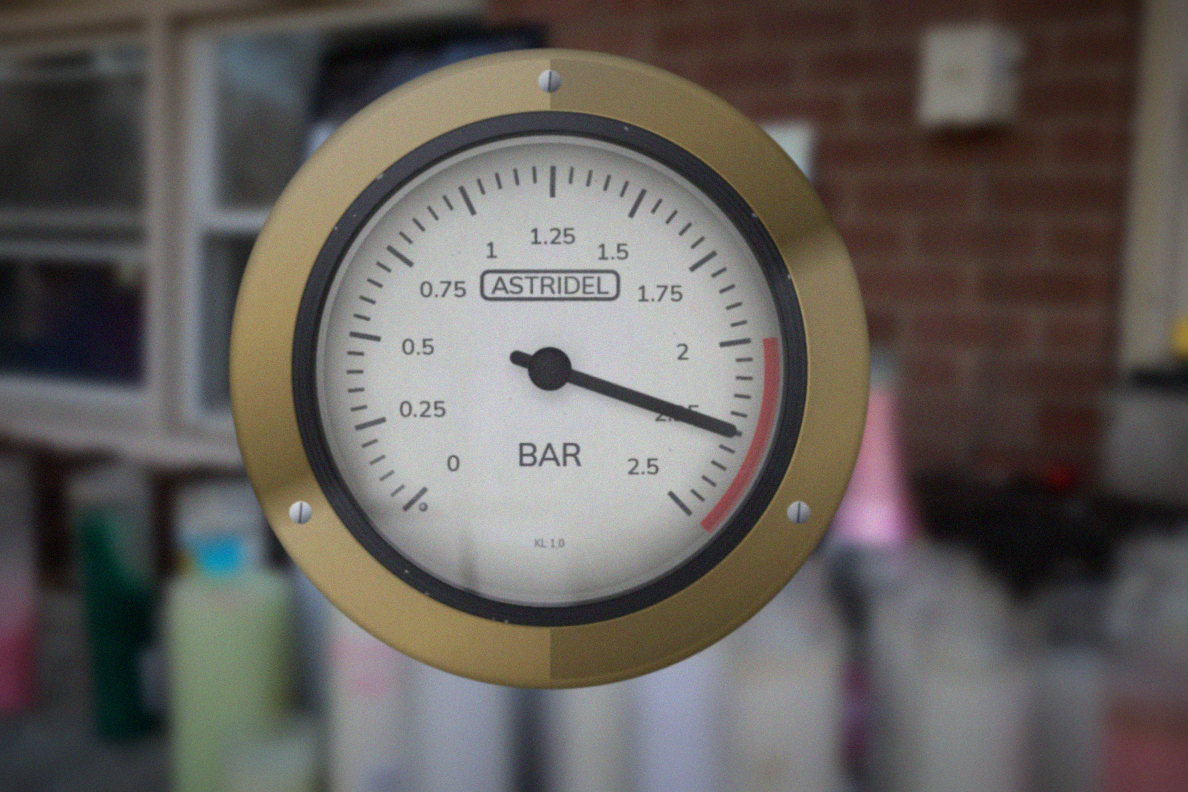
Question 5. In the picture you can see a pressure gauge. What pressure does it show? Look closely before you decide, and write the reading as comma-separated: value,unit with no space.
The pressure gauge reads 2.25,bar
